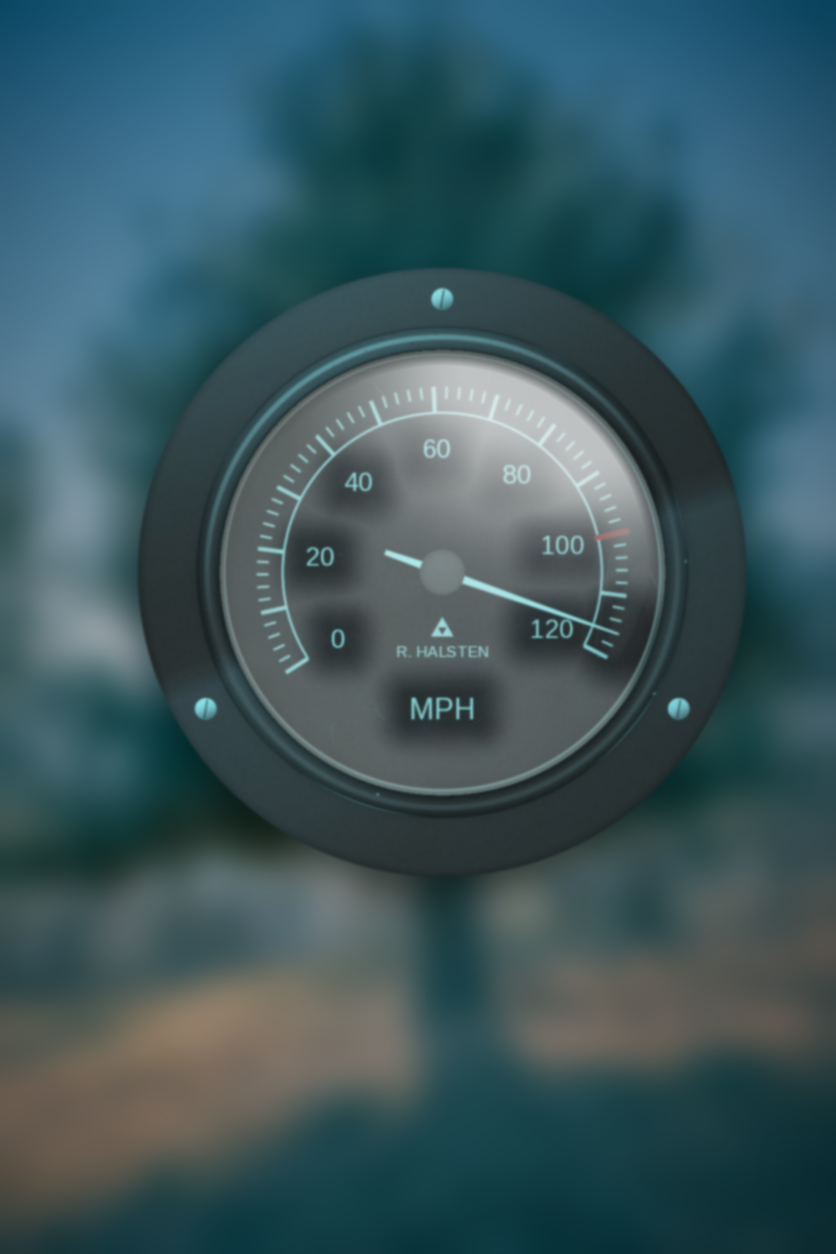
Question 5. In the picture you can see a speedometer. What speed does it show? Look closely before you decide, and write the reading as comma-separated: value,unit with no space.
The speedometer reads 116,mph
